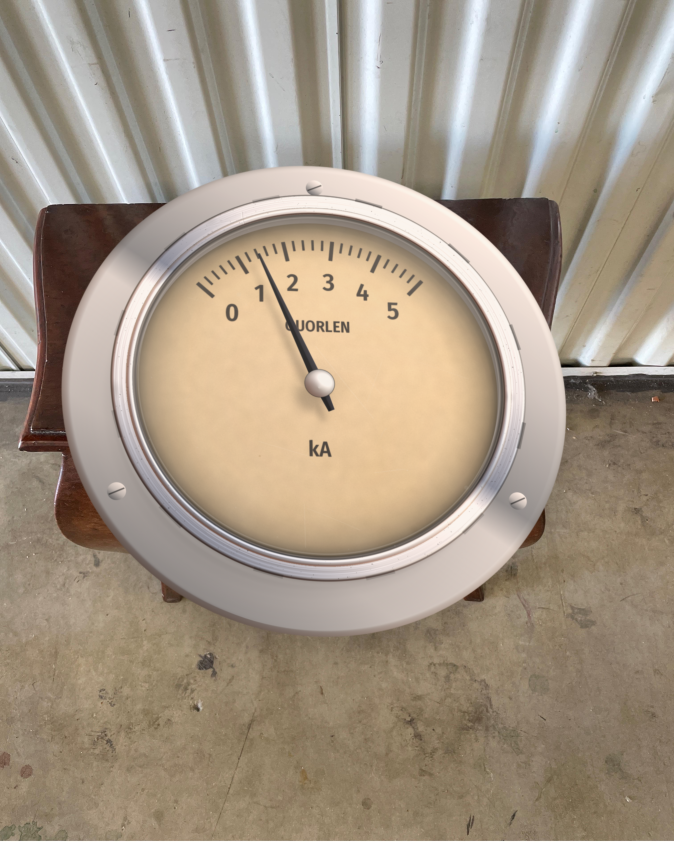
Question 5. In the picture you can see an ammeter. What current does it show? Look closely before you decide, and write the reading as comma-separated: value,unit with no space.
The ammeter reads 1.4,kA
